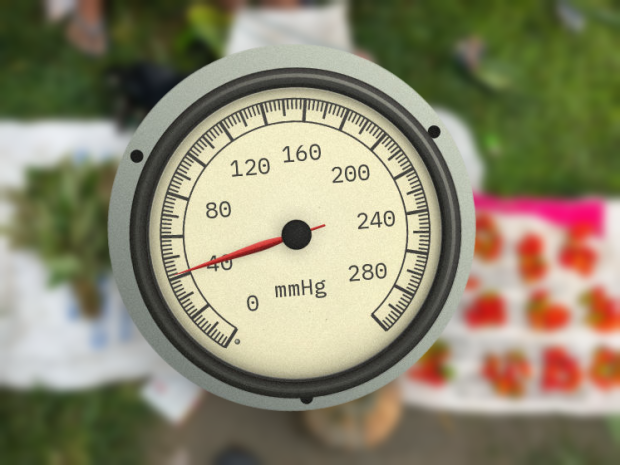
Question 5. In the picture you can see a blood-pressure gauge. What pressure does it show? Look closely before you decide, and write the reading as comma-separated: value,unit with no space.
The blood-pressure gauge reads 42,mmHg
